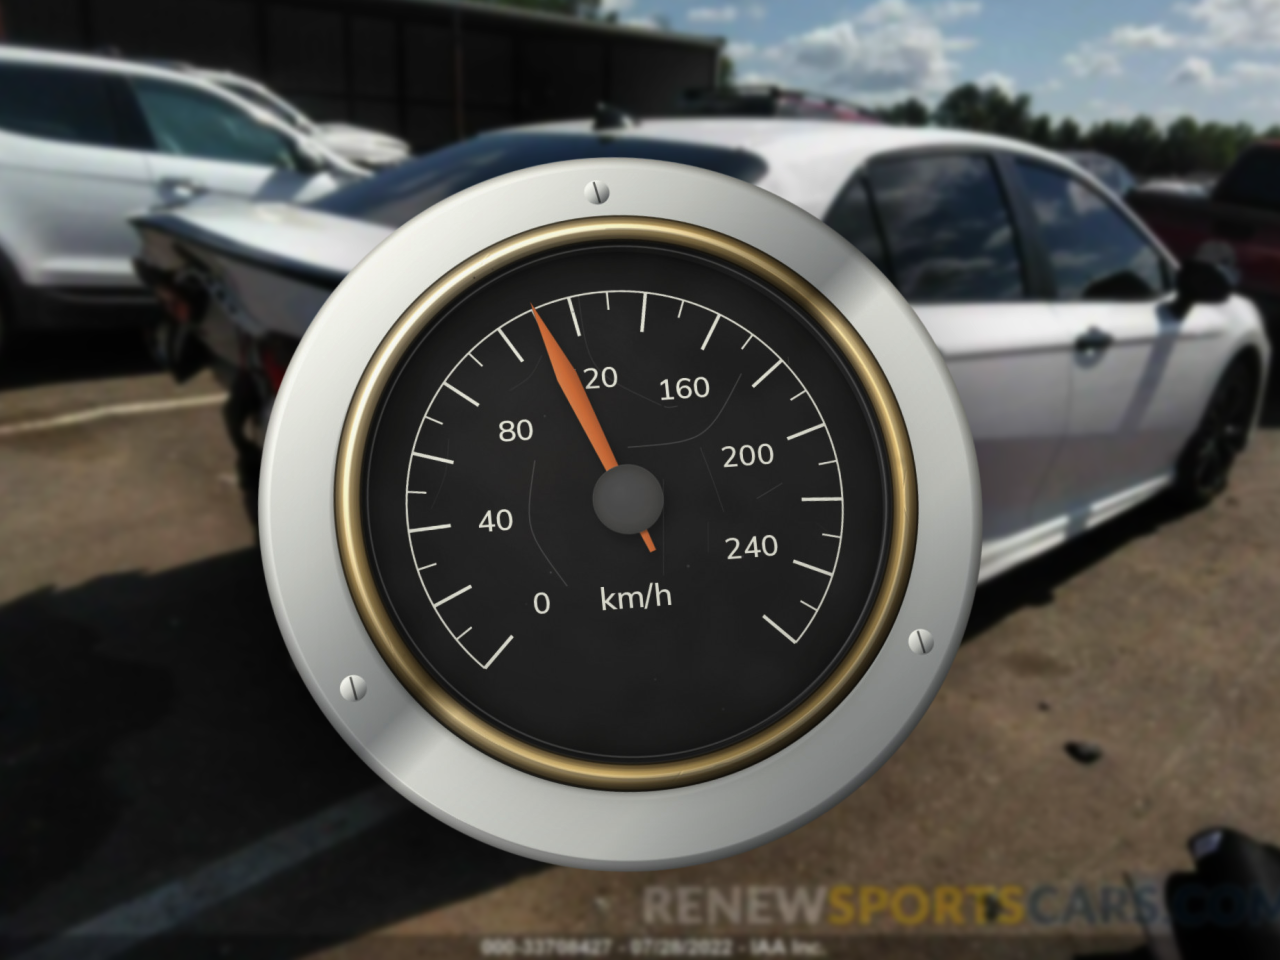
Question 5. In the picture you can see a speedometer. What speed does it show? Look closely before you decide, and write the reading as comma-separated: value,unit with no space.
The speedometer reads 110,km/h
